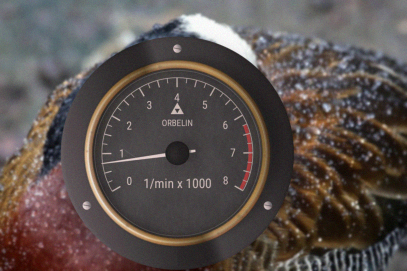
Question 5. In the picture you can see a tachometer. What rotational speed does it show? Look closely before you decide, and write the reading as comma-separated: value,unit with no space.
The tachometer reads 750,rpm
